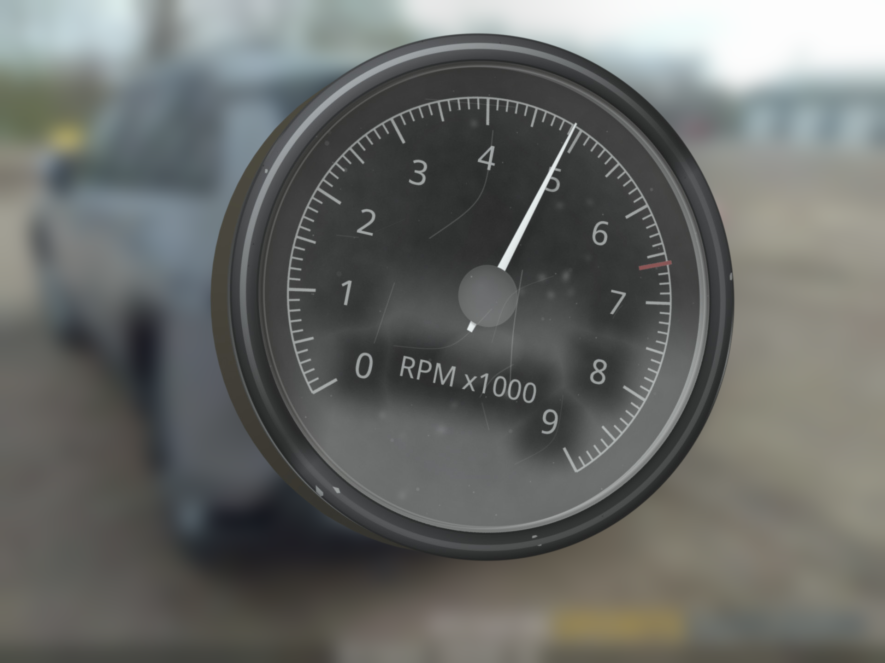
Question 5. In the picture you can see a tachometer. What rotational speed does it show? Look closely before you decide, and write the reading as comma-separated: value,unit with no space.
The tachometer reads 4900,rpm
